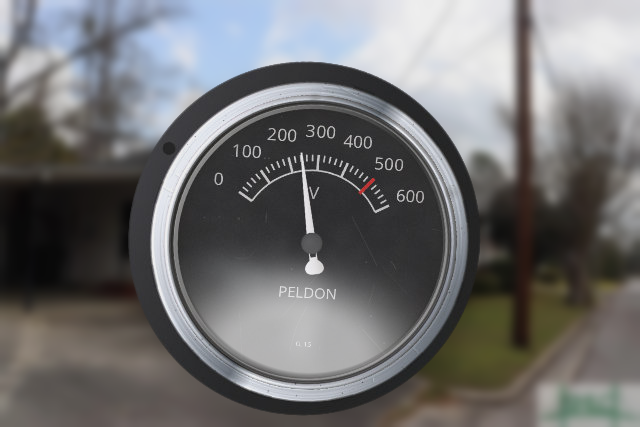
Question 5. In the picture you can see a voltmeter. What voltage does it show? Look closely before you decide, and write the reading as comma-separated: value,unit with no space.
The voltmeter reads 240,V
